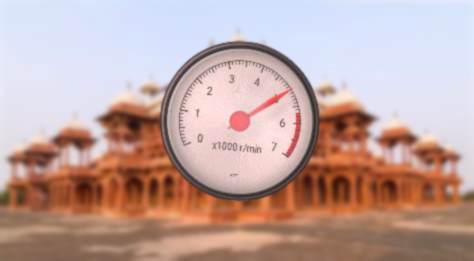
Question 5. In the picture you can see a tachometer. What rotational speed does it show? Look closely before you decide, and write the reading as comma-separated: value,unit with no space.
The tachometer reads 5000,rpm
